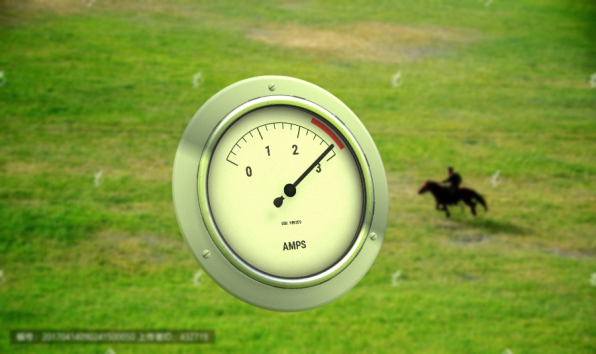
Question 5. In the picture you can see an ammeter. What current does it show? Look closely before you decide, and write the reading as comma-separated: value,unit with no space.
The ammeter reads 2.8,A
